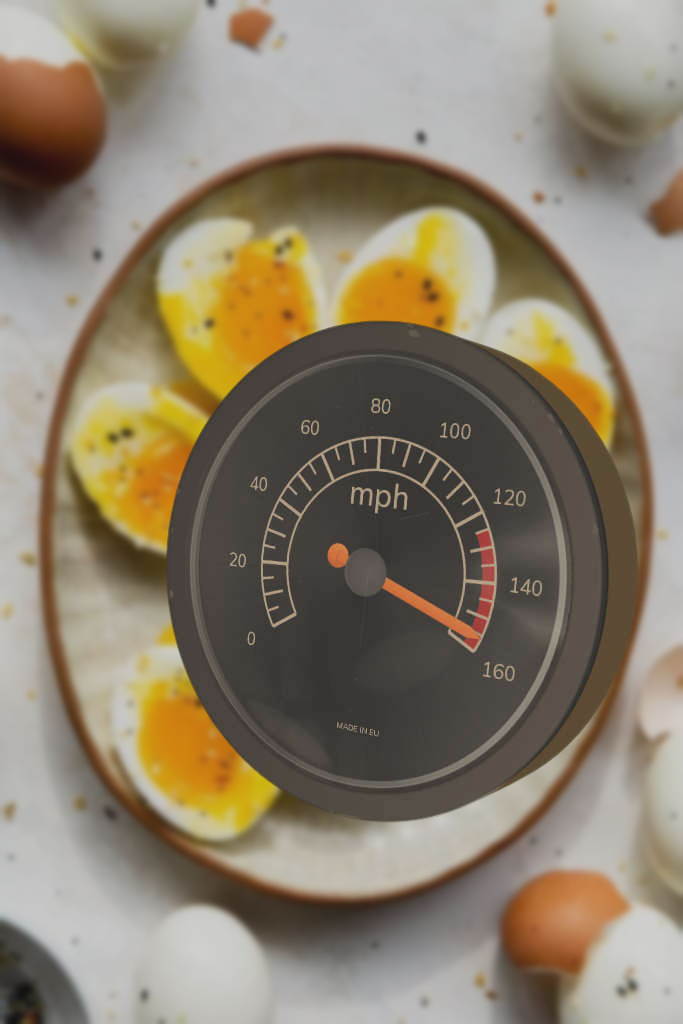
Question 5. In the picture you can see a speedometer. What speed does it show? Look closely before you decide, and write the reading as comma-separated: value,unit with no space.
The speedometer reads 155,mph
